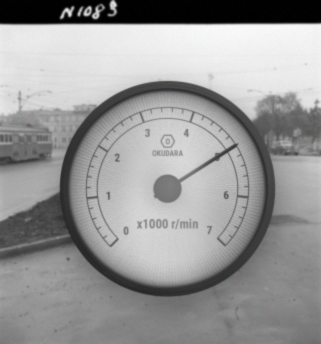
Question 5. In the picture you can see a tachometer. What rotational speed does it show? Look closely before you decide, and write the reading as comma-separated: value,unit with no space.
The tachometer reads 5000,rpm
